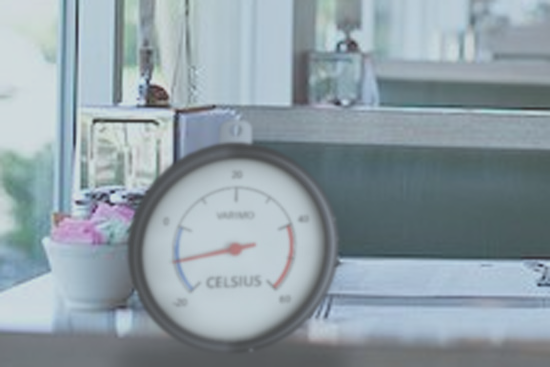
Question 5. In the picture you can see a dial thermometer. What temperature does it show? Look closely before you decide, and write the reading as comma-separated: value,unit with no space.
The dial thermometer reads -10,°C
